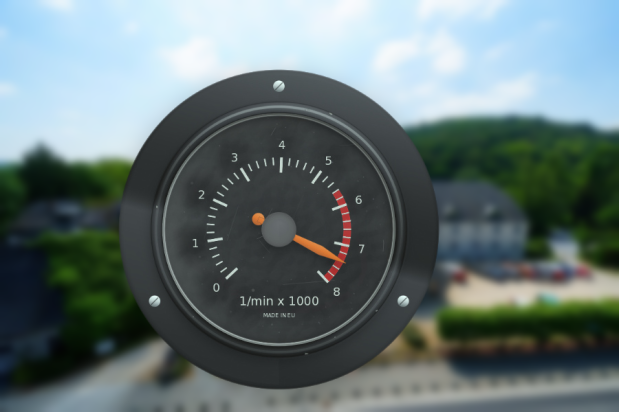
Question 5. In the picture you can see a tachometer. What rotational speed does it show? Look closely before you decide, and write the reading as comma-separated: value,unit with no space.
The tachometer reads 7400,rpm
